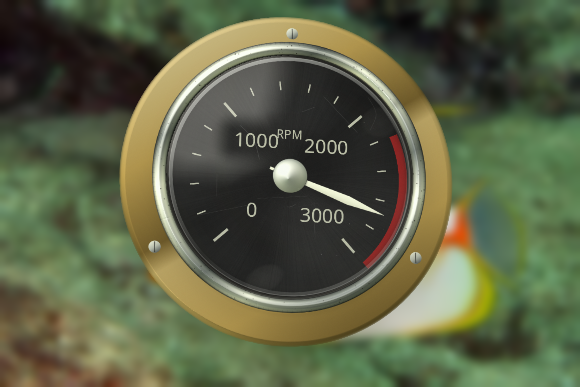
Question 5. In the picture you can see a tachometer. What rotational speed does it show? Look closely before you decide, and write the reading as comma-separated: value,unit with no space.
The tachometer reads 2700,rpm
